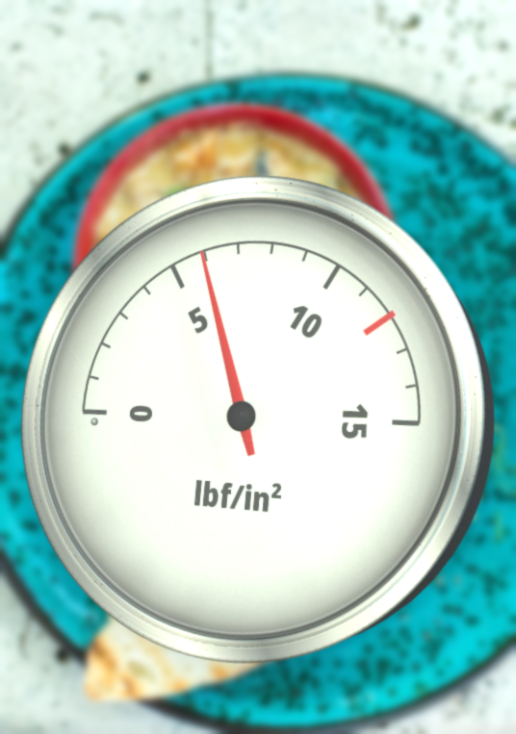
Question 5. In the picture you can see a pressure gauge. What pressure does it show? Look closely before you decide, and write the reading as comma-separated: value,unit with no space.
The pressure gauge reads 6,psi
